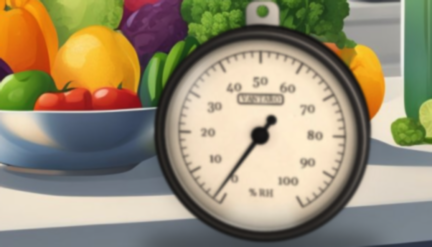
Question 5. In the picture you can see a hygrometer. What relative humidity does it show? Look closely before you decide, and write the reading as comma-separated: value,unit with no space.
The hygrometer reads 2,%
